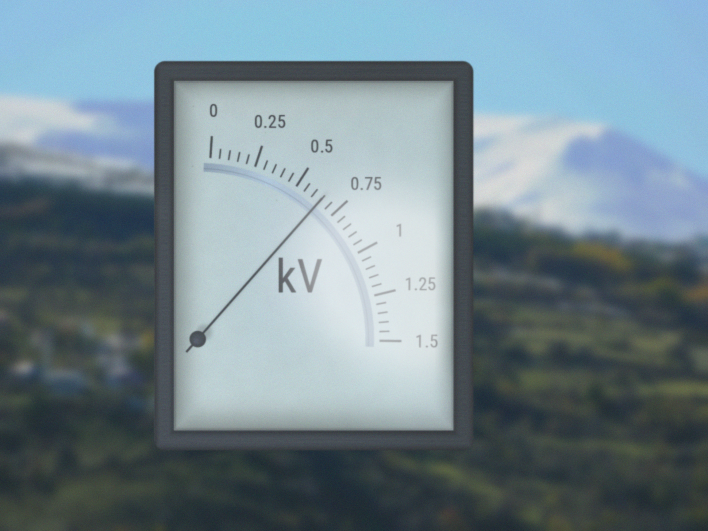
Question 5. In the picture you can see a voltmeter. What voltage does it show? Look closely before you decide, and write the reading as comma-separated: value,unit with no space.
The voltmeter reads 0.65,kV
